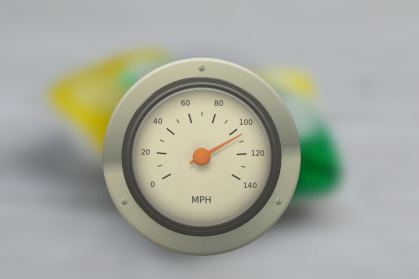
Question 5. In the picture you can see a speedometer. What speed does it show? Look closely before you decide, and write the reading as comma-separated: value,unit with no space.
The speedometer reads 105,mph
